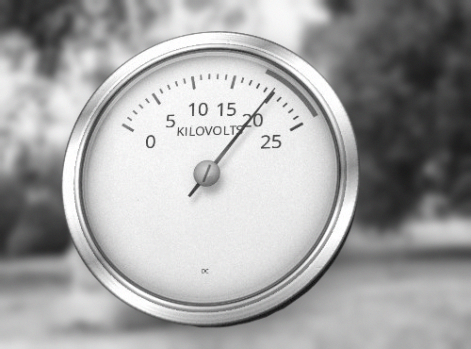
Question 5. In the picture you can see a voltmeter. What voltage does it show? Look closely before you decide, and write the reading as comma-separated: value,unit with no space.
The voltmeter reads 20,kV
